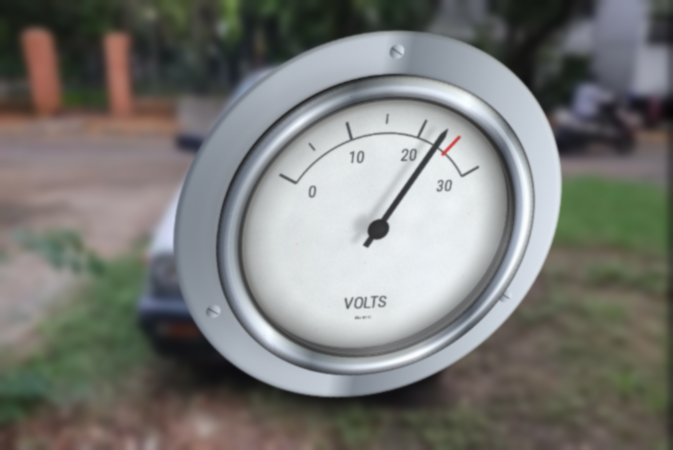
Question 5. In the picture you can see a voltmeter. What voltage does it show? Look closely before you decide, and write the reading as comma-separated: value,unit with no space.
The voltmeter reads 22.5,V
